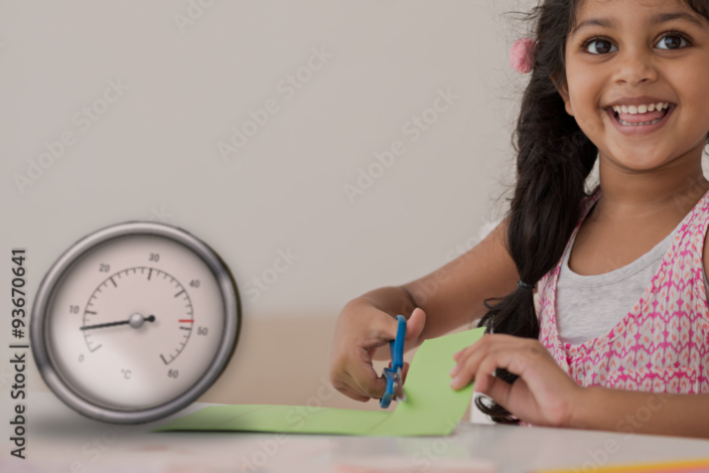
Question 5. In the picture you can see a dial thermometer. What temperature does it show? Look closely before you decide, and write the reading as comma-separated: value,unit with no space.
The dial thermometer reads 6,°C
